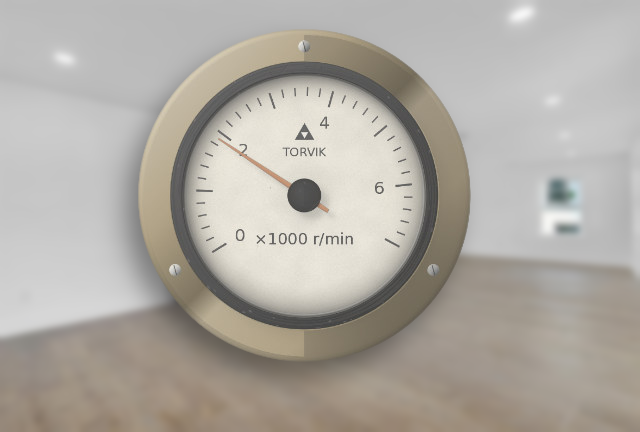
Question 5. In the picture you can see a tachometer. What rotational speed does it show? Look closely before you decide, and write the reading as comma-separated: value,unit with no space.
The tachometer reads 1900,rpm
